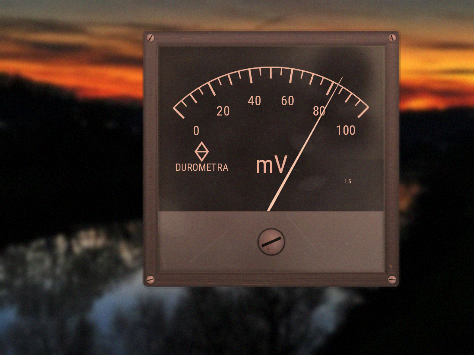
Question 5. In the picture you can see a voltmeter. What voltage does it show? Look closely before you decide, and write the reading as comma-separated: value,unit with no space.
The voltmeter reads 82.5,mV
